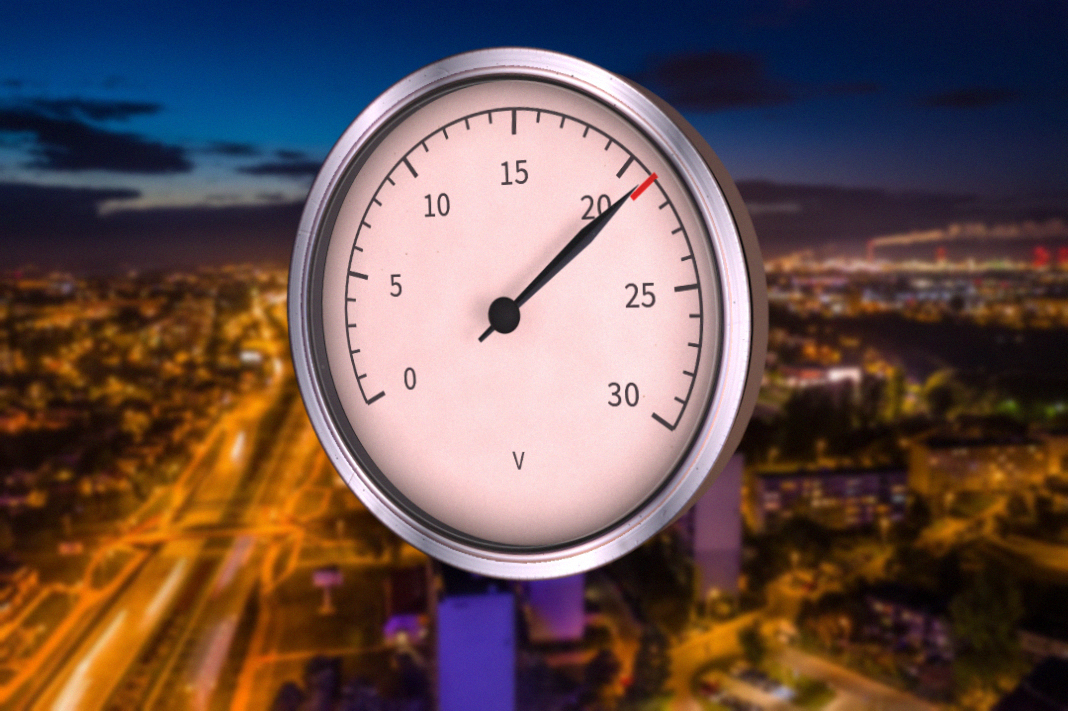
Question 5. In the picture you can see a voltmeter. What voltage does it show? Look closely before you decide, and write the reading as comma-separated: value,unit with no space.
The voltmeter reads 21,V
